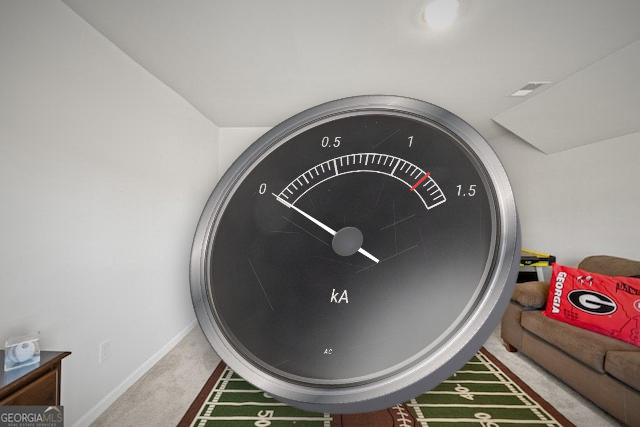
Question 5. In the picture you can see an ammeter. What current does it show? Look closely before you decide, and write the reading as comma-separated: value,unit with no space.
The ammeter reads 0,kA
